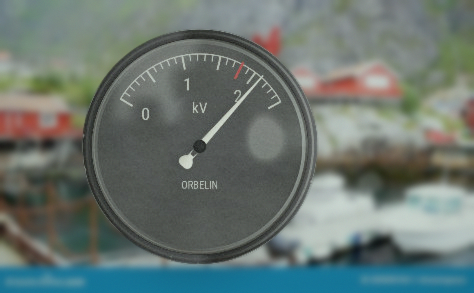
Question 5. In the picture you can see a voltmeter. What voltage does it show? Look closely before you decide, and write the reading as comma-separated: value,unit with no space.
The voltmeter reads 2.1,kV
